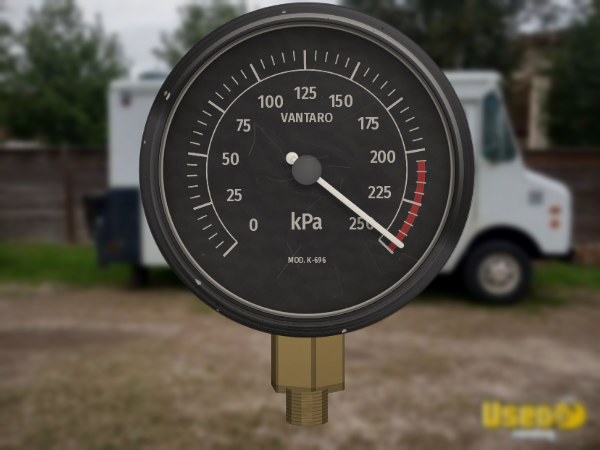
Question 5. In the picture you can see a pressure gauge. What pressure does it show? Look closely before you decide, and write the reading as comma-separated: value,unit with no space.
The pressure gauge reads 245,kPa
